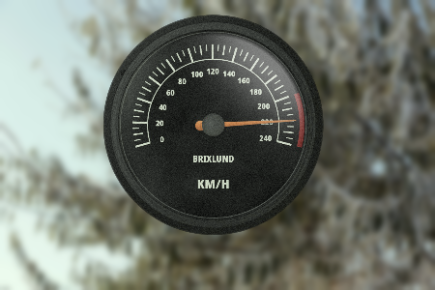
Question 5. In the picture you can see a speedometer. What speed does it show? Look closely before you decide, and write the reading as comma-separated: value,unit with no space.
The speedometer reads 220,km/h
